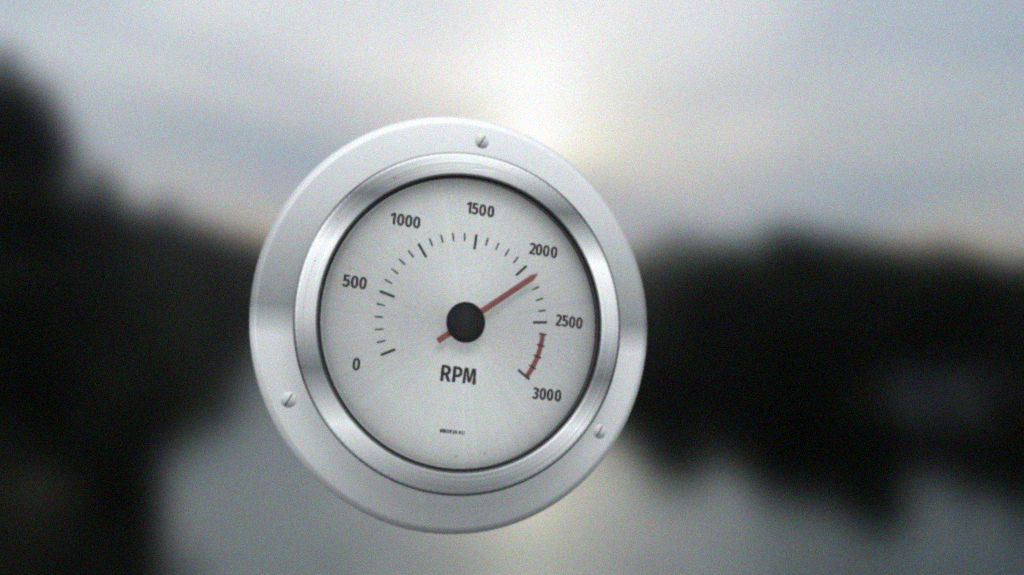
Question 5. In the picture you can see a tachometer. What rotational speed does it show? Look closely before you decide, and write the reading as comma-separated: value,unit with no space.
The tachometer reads 2100,rpm
